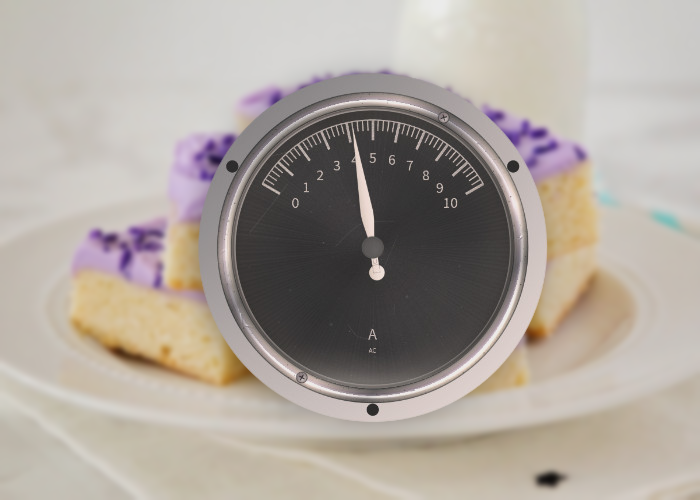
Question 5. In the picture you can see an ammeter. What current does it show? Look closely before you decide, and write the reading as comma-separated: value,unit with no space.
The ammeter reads 4.2,A
